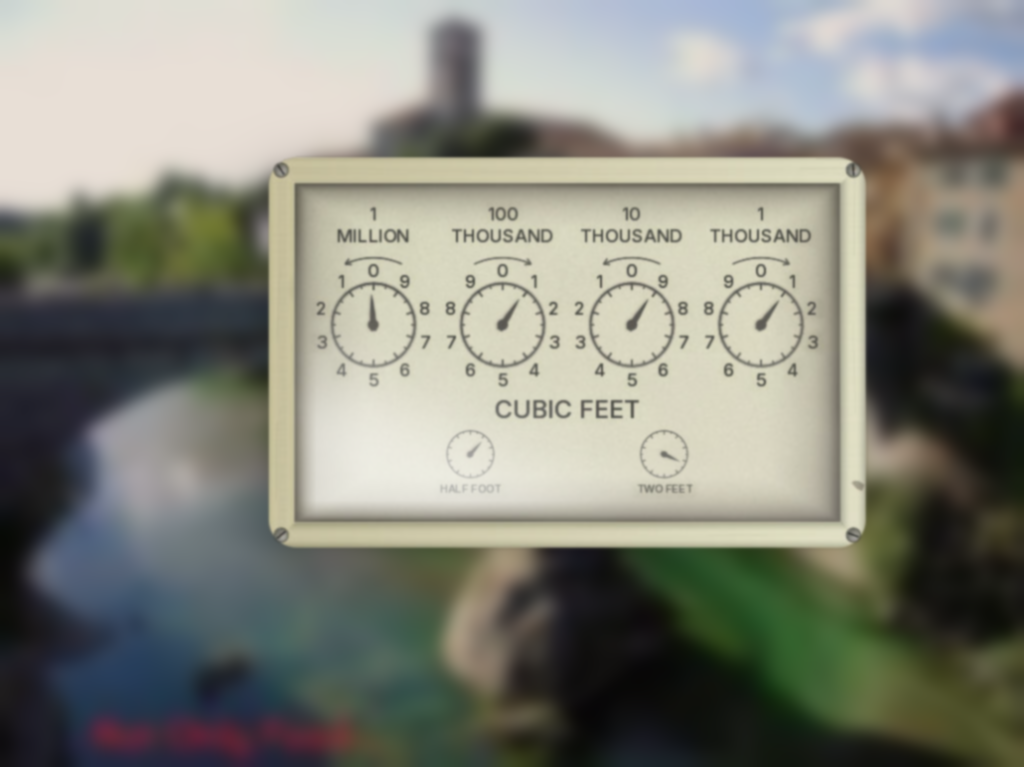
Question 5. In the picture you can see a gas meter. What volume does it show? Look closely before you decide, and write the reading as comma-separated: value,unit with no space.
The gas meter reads 9100,ft³
